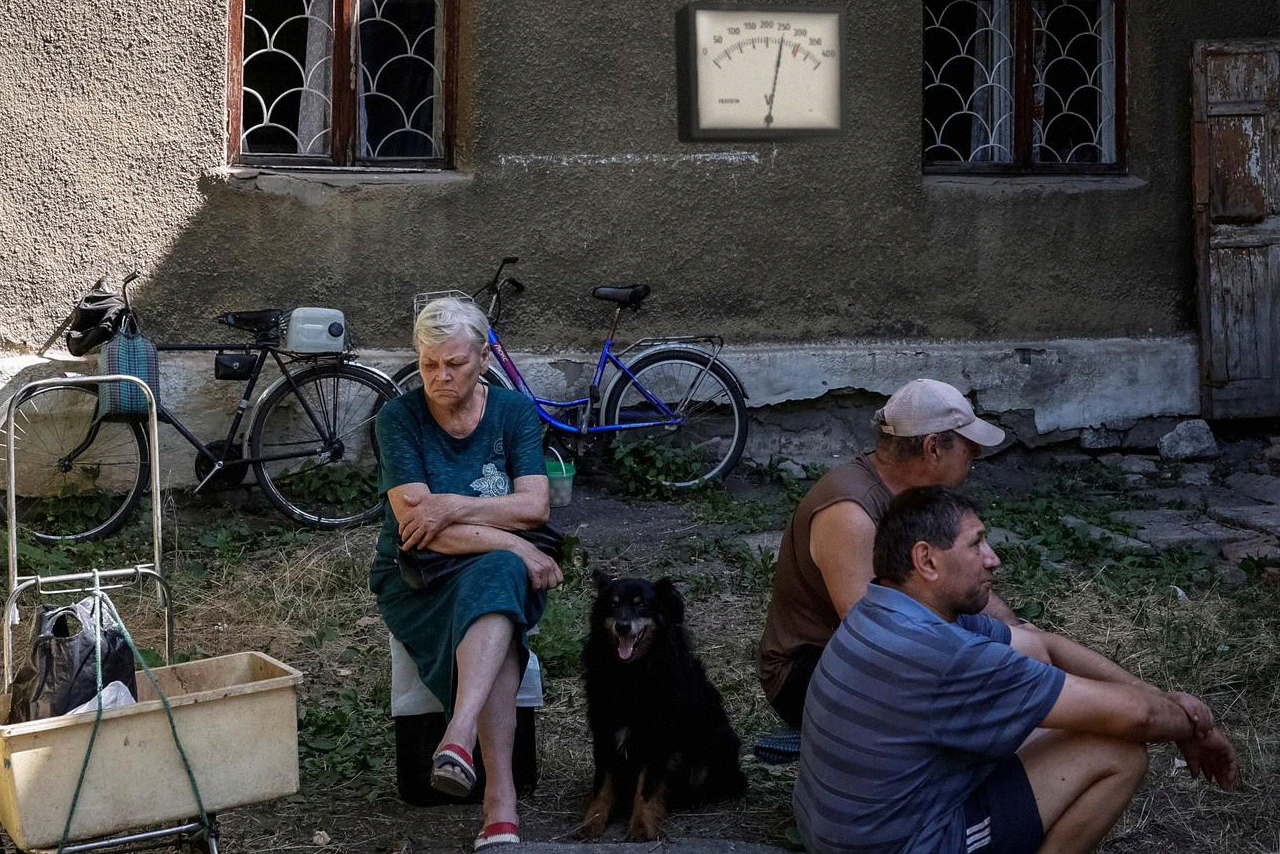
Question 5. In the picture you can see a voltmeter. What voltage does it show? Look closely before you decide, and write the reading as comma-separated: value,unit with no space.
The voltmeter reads 250,V
